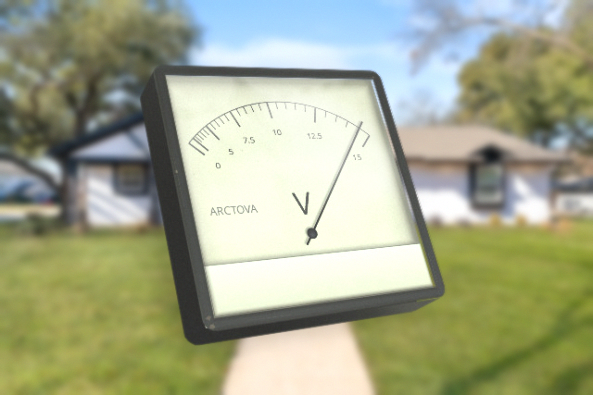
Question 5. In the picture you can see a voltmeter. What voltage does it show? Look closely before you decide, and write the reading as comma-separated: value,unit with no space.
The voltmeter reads 14.5,V
